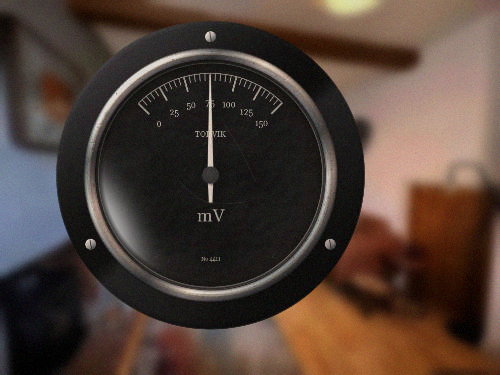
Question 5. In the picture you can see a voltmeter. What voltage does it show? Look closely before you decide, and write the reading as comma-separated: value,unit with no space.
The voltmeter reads 75,mV
